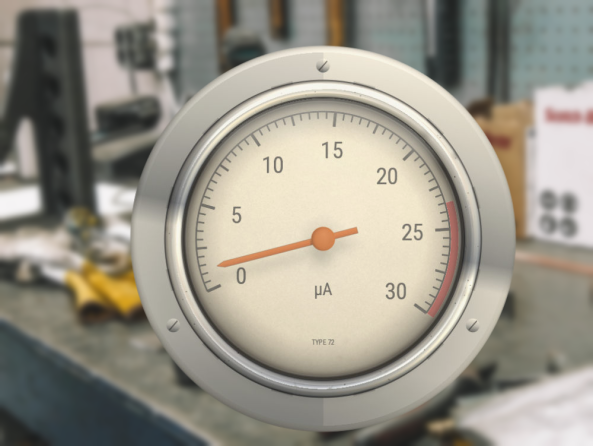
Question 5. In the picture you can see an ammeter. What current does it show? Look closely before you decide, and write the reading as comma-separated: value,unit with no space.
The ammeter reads 1.25,µA
